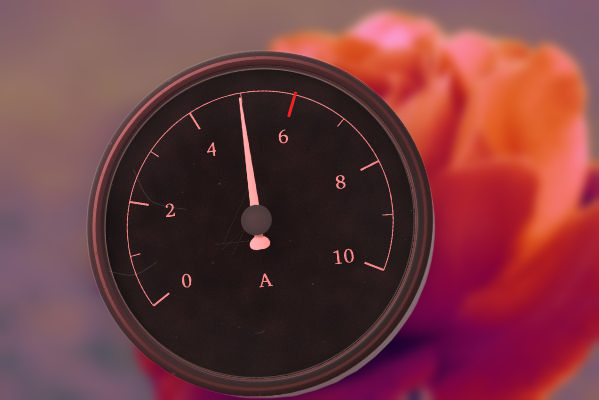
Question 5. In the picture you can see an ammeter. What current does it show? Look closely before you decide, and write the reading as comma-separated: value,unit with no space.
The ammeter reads 5,A
